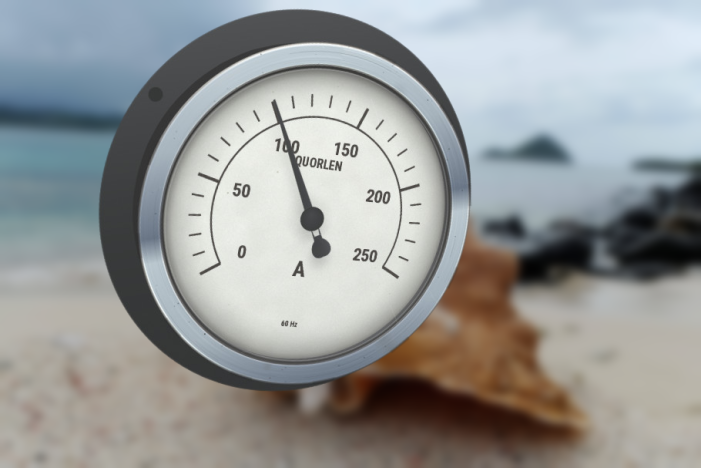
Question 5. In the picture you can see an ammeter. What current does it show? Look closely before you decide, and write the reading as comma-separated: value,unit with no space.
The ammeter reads 100,A
